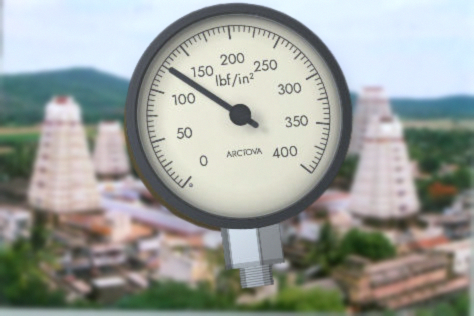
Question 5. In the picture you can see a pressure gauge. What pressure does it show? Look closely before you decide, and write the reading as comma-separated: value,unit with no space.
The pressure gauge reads 125,psi
